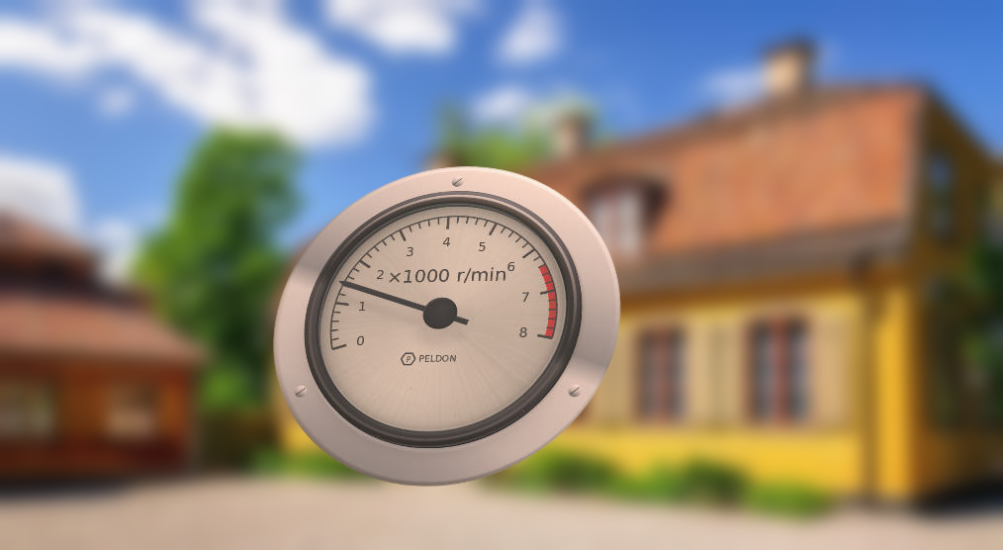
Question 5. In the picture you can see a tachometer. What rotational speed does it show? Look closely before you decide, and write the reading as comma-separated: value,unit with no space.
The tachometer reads 1400,rpm
